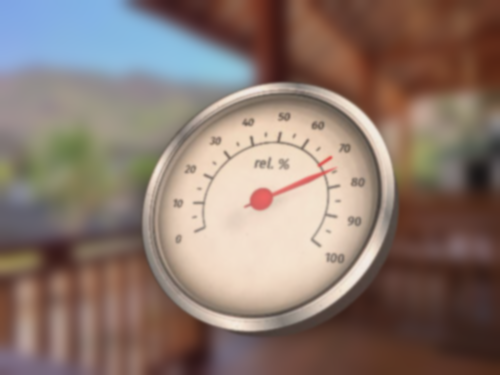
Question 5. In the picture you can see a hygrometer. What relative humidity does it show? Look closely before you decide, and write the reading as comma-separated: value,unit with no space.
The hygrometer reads 75,%
